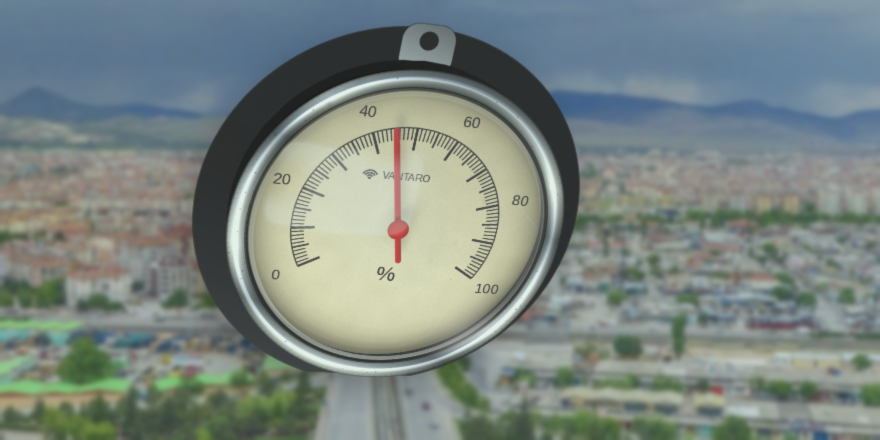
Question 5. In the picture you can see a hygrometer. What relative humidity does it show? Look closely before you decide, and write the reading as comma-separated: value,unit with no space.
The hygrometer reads 45,%
